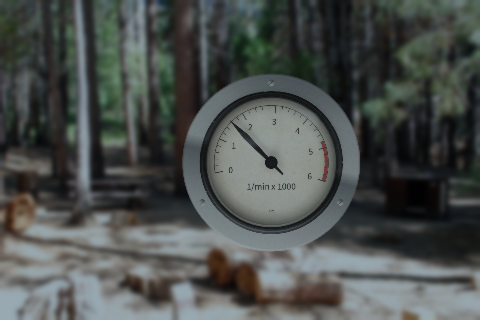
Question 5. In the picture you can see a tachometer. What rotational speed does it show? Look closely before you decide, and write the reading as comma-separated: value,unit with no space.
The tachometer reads 1600,rpm
